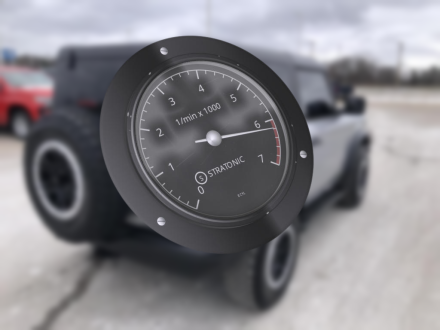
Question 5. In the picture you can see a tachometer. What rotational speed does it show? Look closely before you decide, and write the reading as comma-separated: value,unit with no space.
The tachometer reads 6200,rpm
